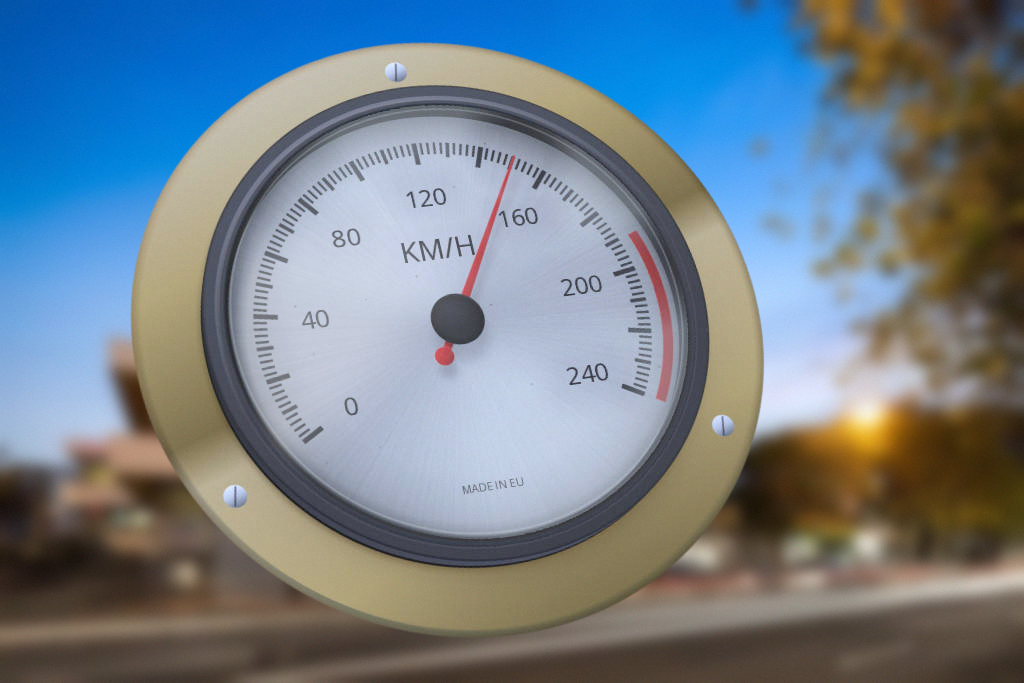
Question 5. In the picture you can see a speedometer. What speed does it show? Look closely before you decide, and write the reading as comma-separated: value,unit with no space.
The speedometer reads 150,km/h
